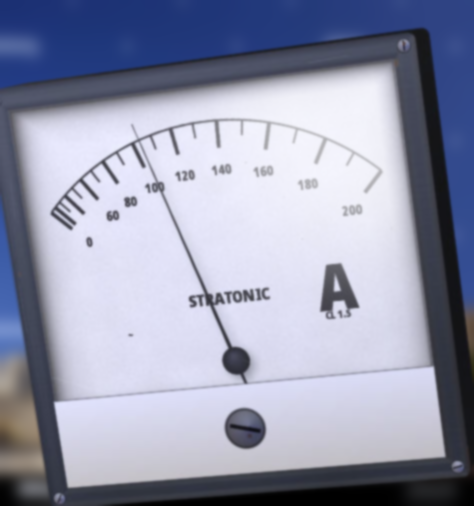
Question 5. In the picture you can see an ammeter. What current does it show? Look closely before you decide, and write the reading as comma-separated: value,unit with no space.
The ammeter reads 105,A
